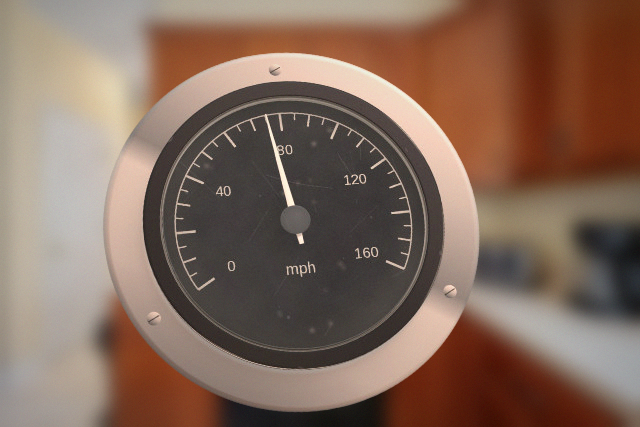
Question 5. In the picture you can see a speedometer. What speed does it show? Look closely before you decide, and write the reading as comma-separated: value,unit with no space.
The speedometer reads 75,mph
